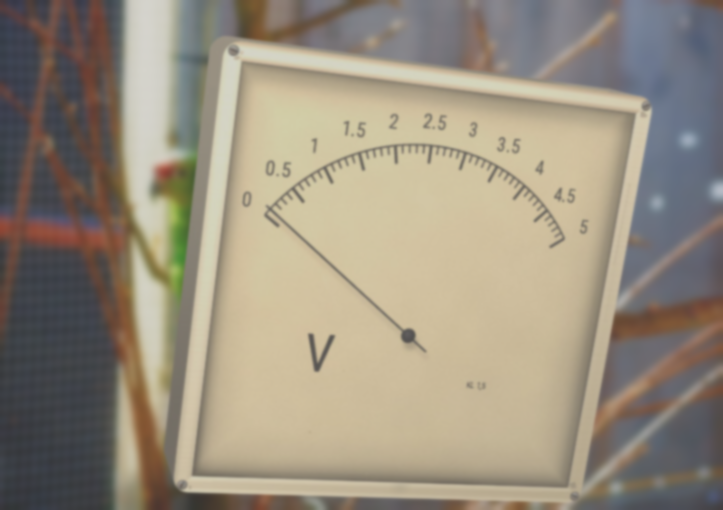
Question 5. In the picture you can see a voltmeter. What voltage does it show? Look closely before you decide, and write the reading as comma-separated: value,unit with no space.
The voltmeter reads 0.1,V
